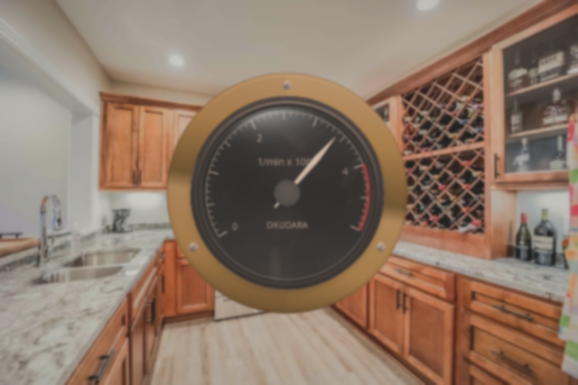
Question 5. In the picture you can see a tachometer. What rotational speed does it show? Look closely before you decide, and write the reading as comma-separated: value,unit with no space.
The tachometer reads 3400,rpm
